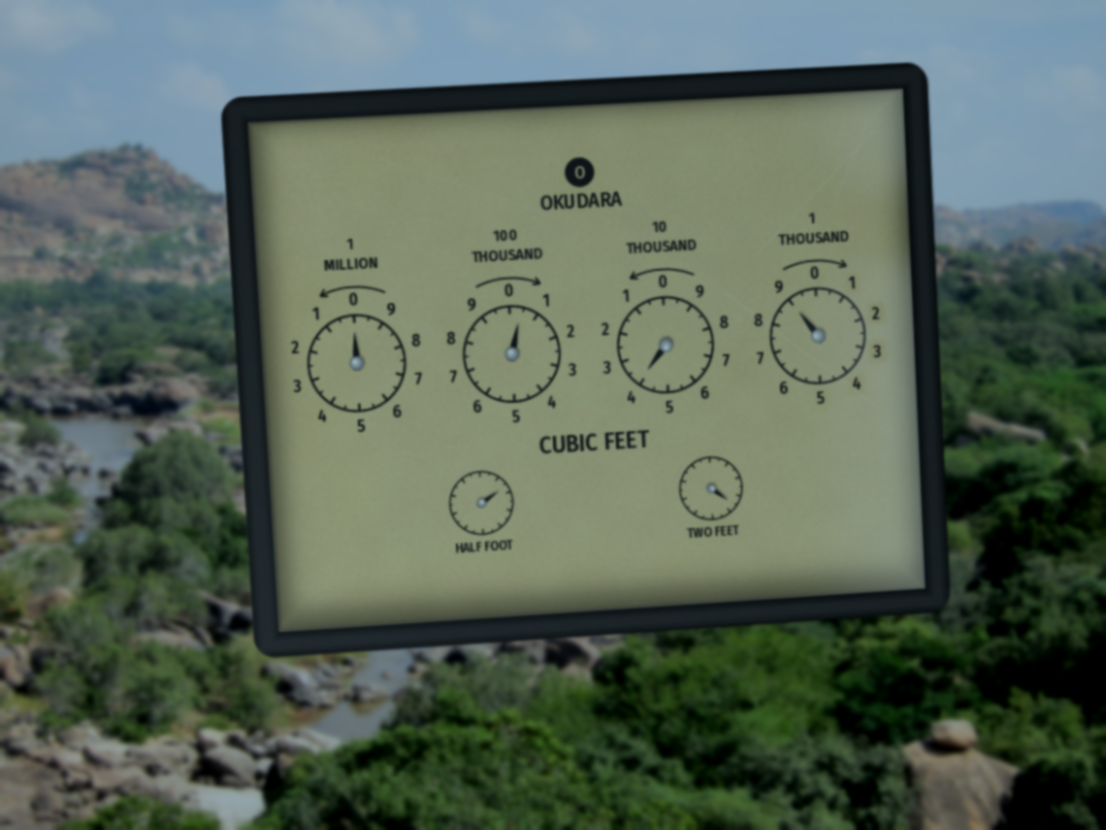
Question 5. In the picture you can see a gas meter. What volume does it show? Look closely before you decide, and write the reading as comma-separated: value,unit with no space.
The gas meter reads 3900,ft³
